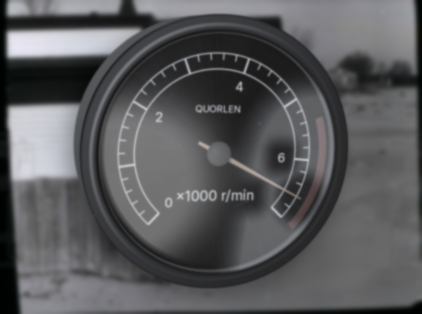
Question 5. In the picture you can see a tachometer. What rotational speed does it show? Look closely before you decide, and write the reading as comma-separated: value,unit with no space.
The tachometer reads 6600,rpm
